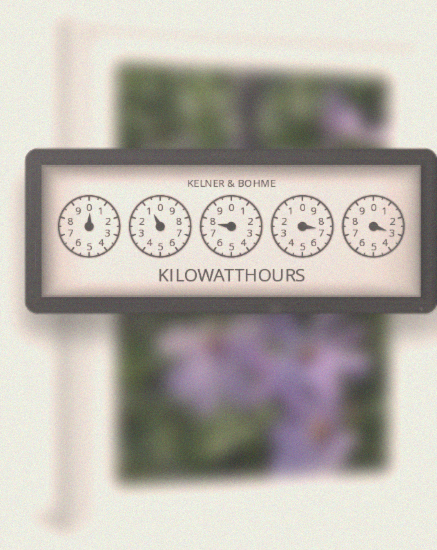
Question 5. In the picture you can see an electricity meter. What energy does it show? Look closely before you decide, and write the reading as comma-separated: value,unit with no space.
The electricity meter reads 773,kWh
